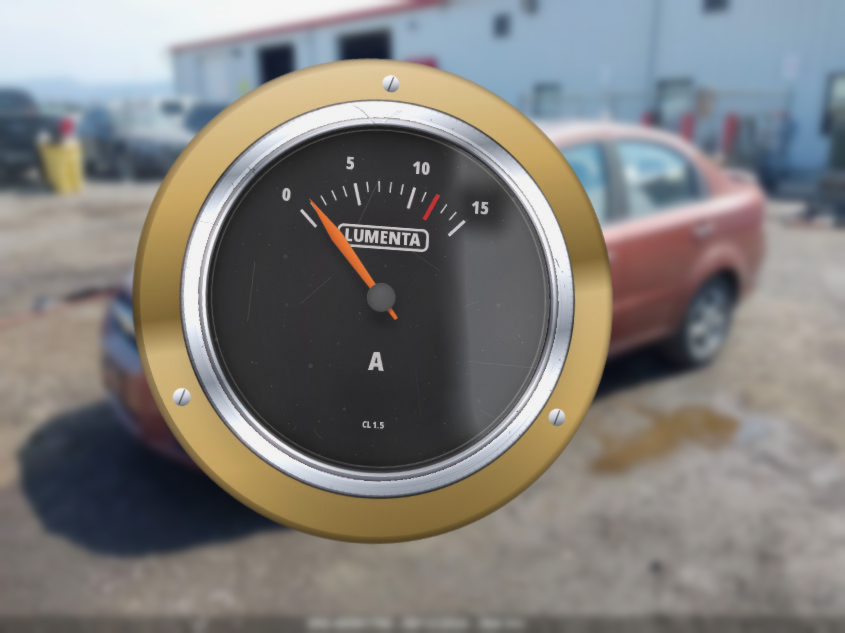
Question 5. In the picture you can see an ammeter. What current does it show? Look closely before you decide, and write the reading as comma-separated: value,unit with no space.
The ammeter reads 1,A
